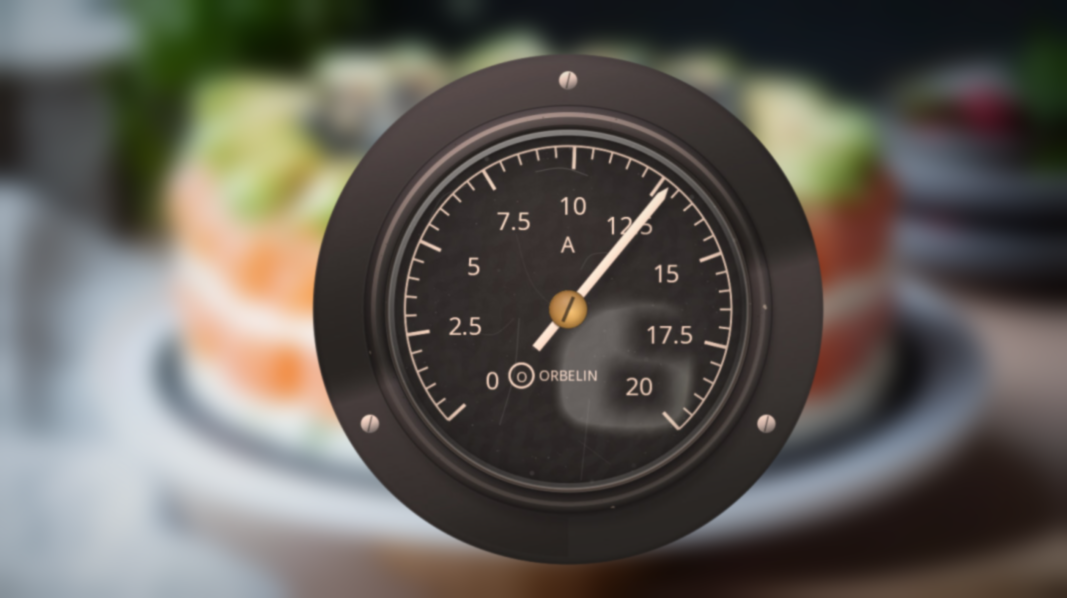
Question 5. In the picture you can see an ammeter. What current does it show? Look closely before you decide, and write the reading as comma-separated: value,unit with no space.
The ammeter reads 12.75,A
